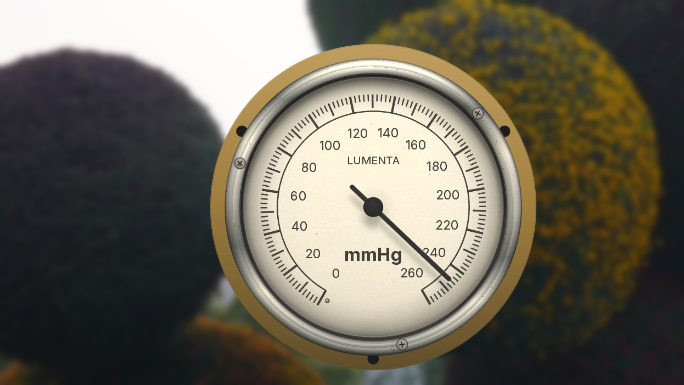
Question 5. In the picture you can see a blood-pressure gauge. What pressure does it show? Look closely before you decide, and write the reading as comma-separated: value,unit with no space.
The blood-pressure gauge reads 246,mmHg
